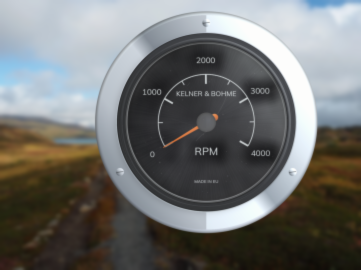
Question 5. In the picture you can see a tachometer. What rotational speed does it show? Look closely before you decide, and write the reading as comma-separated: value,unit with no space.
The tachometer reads 0,rpm
